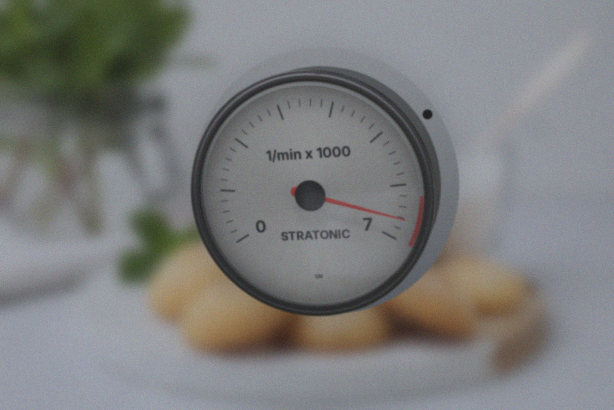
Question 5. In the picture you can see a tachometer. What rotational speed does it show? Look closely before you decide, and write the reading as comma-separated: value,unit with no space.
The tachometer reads 6600,rpm
